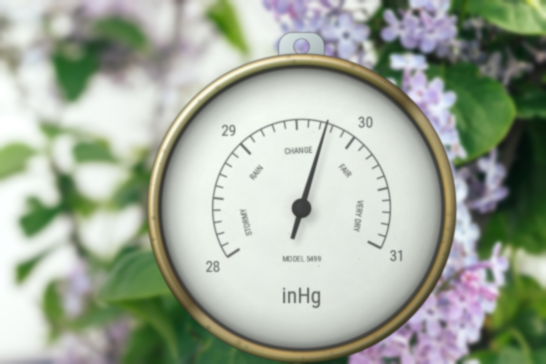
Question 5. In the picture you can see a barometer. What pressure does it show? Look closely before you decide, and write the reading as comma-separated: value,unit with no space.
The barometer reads 29.75,inHg
